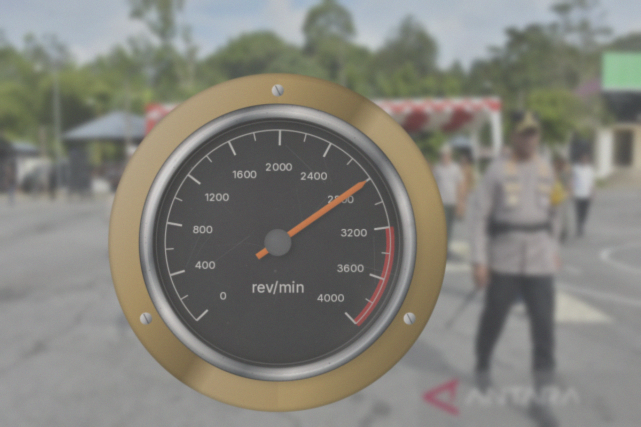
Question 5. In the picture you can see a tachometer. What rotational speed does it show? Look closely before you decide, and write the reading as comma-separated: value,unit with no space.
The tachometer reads 2800,rpm
